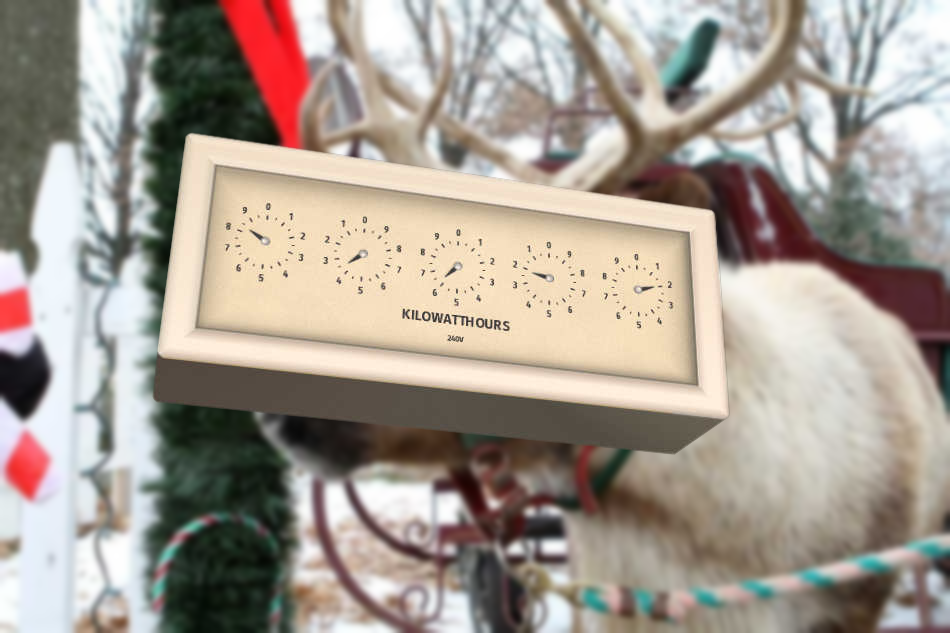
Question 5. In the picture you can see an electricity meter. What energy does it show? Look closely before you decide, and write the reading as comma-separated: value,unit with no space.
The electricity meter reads 83622,kWh
